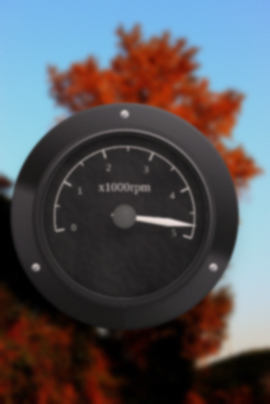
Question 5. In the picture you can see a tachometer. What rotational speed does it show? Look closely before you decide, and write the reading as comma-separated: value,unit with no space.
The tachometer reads 4750,rpm
